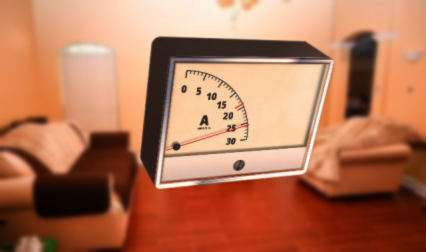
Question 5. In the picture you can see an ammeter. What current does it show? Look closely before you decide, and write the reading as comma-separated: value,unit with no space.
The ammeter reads 25,A
